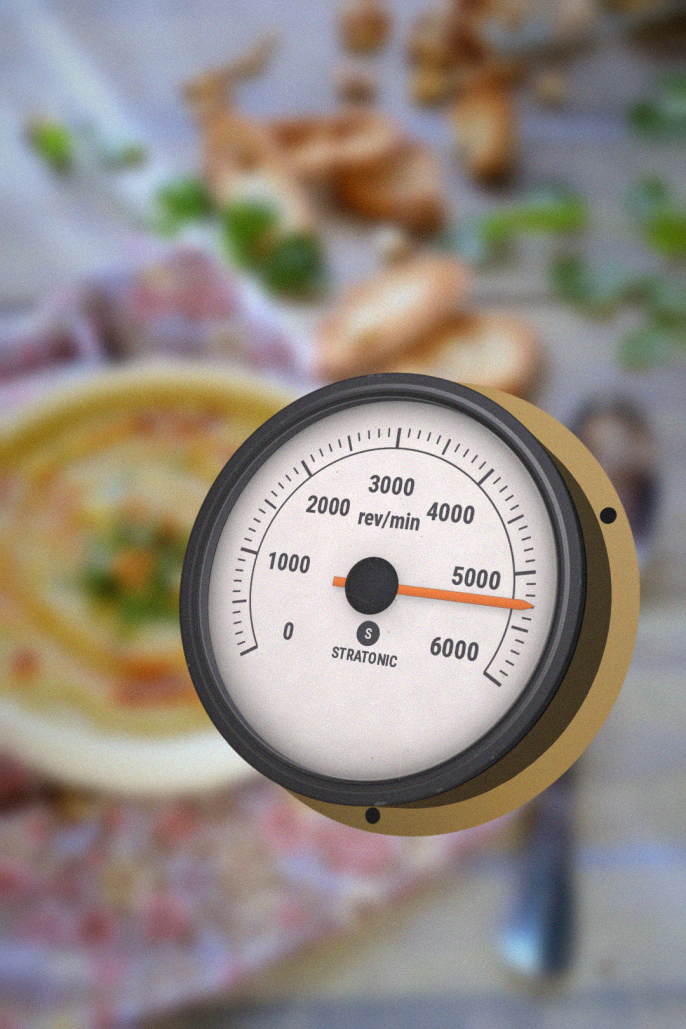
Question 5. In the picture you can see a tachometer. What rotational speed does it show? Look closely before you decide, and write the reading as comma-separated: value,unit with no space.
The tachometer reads 5300,rpm
